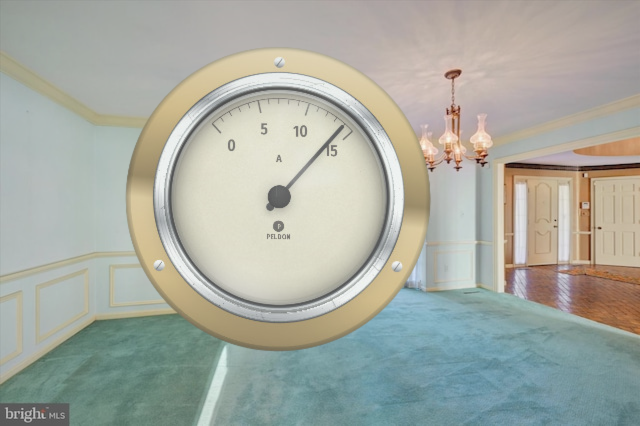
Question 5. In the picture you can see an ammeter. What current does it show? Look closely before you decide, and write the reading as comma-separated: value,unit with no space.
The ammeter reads 14,A
